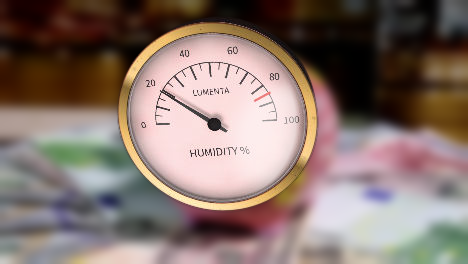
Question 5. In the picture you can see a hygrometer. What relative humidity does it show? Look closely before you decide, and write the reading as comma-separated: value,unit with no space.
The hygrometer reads 20,%
